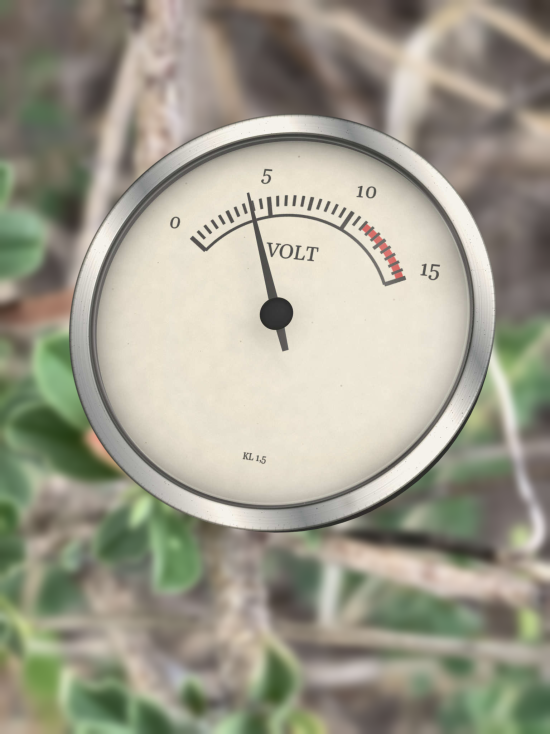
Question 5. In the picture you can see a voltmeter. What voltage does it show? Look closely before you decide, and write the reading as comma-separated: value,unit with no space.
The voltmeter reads 4,V
